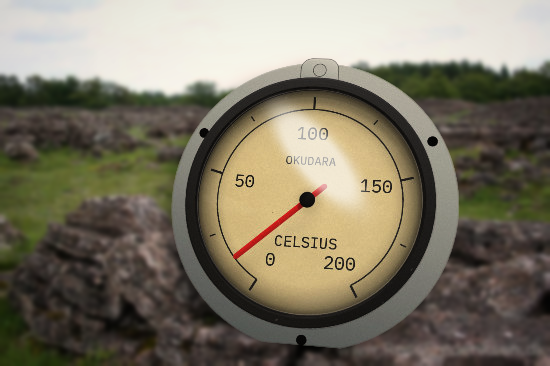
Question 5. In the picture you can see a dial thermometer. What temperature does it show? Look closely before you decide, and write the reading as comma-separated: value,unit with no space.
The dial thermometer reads 12.5,°C
